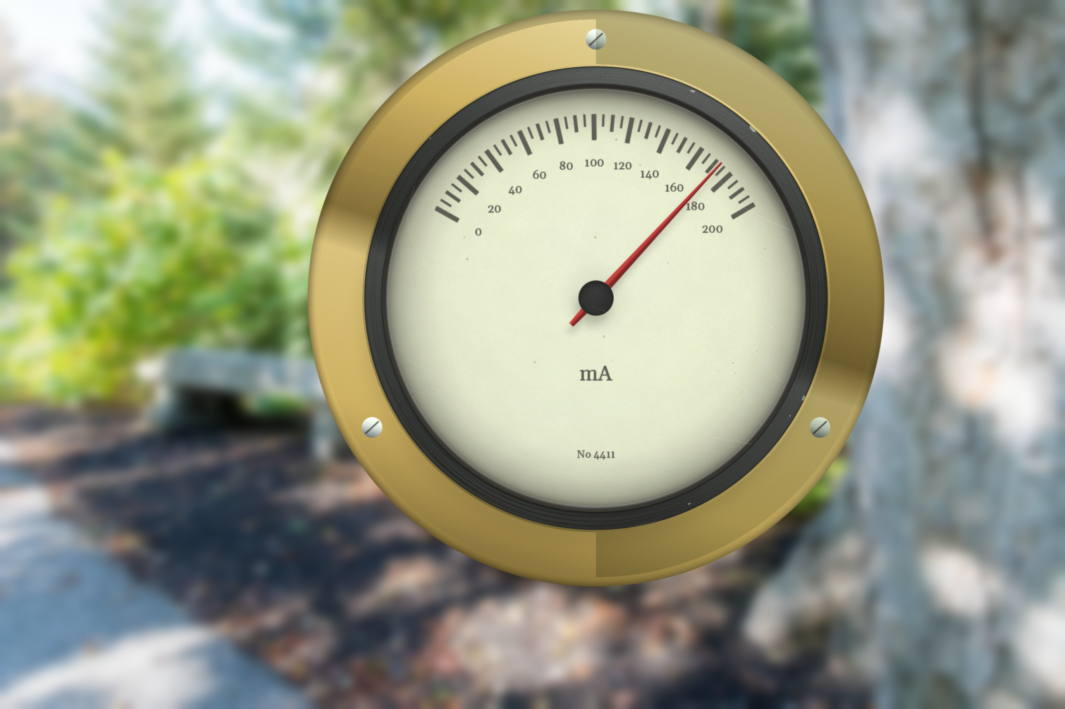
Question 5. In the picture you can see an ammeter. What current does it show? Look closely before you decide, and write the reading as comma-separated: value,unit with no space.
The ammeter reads 172.5,mA
